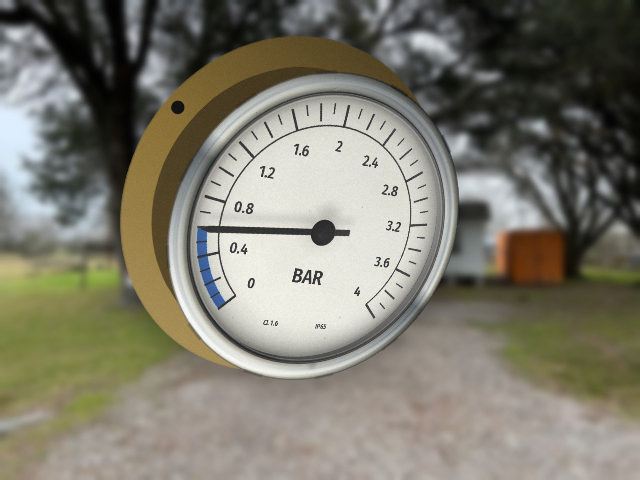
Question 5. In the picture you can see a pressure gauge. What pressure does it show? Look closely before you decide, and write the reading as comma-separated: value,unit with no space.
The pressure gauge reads 0.6,bar
